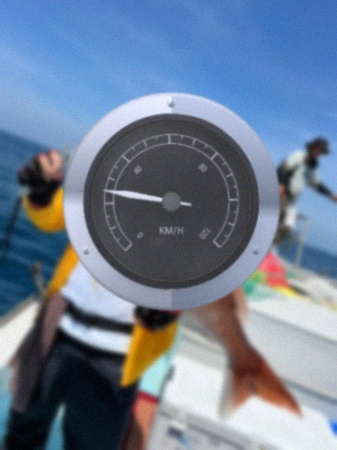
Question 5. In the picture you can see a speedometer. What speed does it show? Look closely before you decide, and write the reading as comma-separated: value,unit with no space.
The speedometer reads 25,km/h
